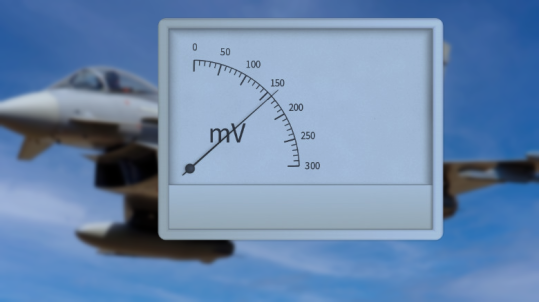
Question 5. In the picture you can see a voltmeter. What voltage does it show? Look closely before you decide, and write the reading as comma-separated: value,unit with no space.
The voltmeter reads 160,mV
